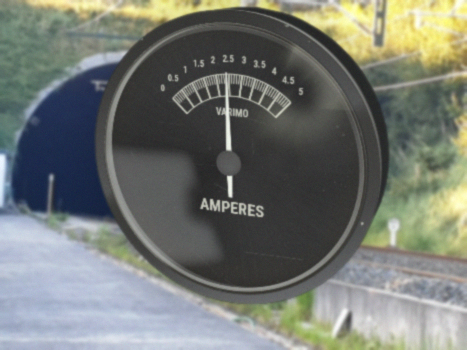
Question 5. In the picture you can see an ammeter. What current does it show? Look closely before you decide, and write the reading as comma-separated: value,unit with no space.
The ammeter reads 2.5,A
